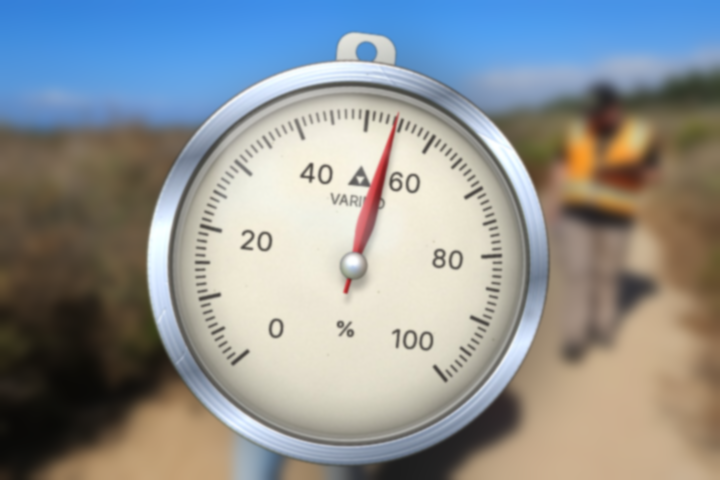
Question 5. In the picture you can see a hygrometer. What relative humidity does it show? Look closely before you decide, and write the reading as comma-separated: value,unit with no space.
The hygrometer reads 54,%
